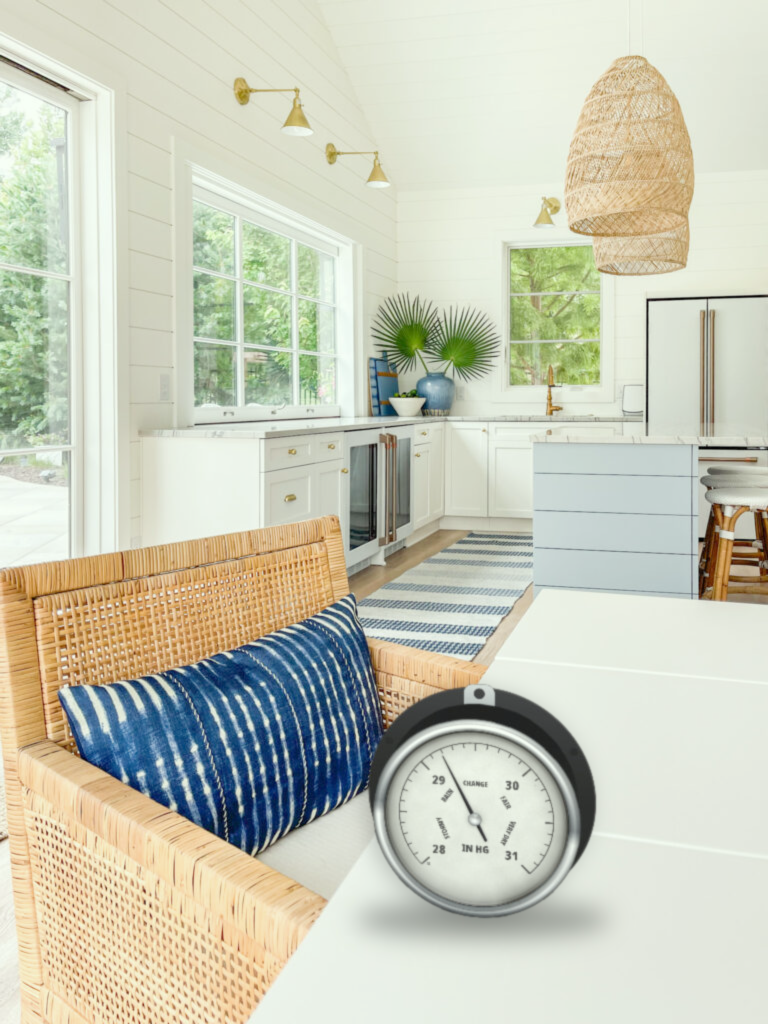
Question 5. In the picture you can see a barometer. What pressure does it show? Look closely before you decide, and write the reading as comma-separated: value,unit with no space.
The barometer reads 29.2,inHg
